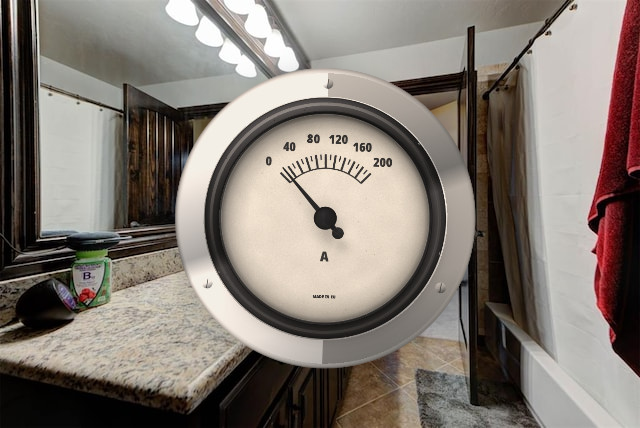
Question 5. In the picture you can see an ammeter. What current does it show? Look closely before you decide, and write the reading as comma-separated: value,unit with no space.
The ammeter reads 10,A
